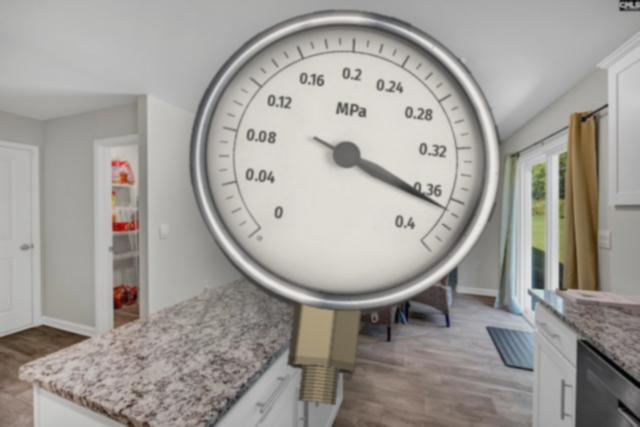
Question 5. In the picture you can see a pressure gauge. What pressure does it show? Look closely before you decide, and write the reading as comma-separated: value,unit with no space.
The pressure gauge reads 0.37,MPa
